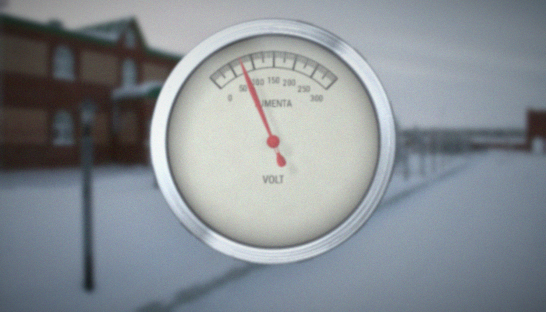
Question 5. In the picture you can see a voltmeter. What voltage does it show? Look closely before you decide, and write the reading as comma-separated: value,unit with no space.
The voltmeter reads 75,V
